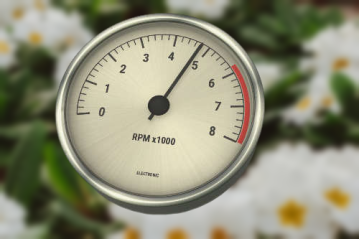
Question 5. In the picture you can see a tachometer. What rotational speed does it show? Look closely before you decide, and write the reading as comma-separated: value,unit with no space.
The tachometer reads 4800,rpm
